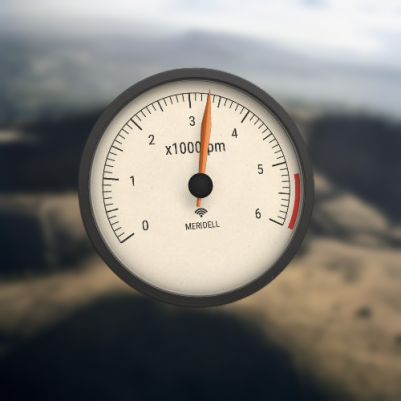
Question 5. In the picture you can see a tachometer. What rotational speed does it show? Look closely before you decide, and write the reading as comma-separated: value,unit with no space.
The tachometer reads 3300,rpm
